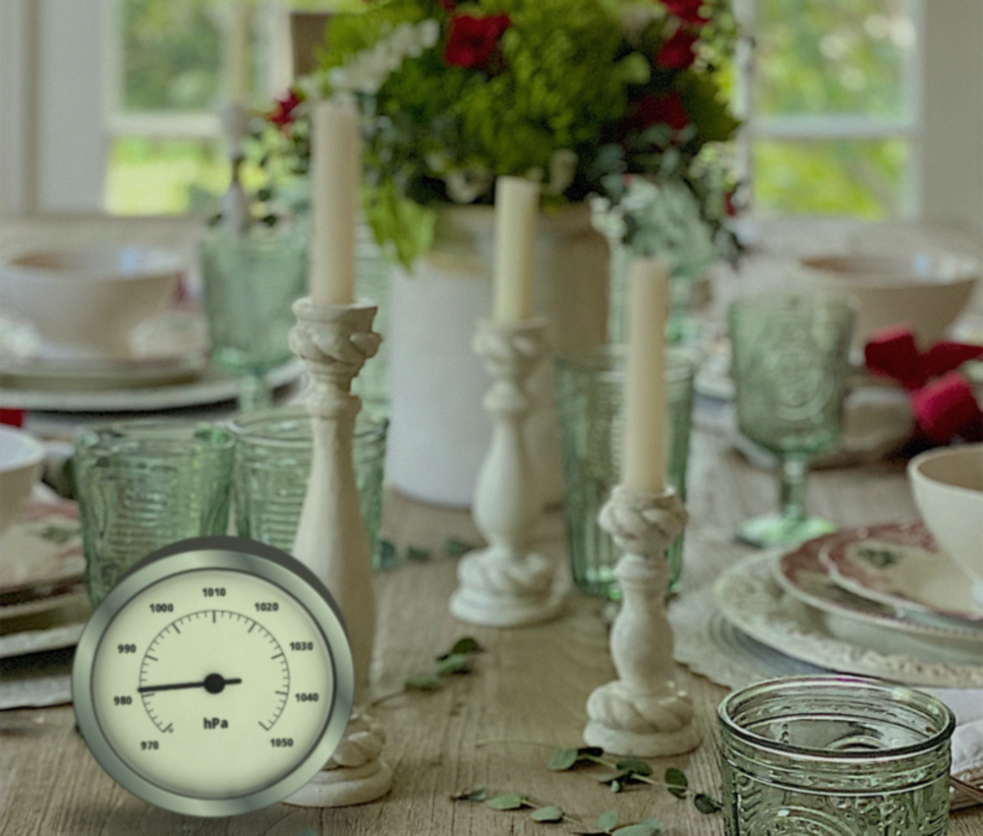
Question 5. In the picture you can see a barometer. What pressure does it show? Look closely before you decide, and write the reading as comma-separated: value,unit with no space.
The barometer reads 982,hPa
